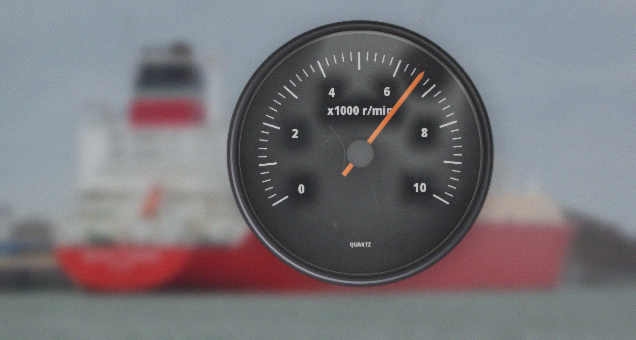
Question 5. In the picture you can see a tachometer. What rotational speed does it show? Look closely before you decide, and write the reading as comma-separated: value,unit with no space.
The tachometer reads 6600,rpm
